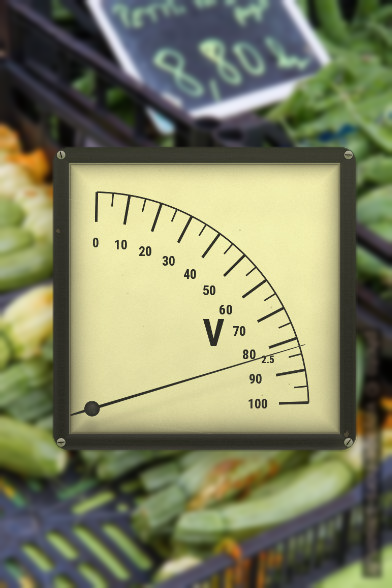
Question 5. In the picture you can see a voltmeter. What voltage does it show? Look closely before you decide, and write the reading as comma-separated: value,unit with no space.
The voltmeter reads 82.5,V
